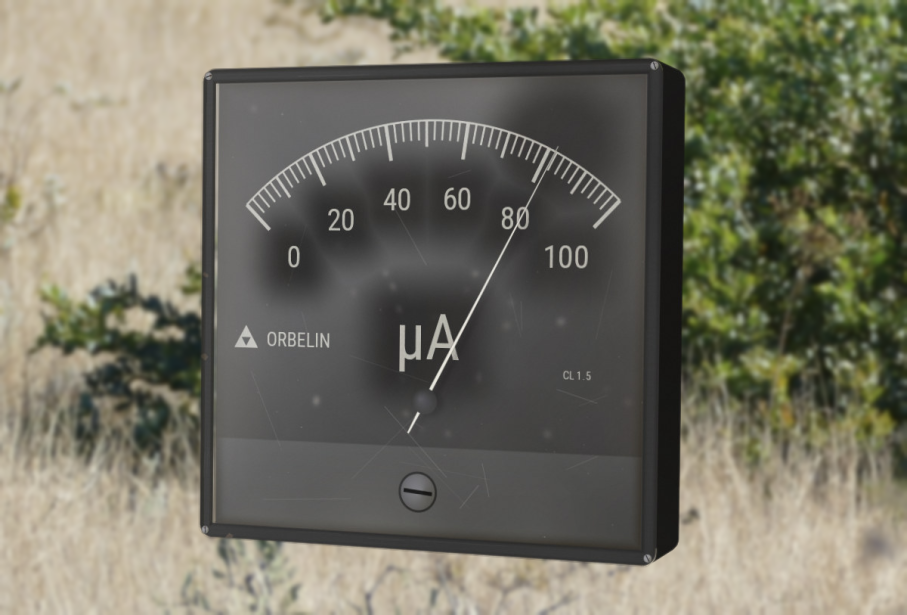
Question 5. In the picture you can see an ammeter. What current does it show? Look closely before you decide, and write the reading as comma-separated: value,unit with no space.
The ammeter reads 82,µA
